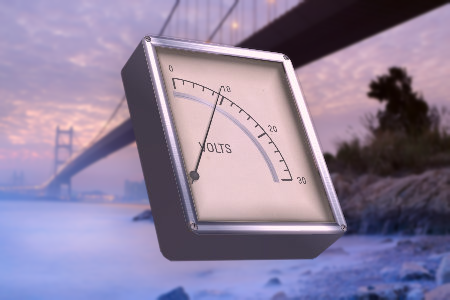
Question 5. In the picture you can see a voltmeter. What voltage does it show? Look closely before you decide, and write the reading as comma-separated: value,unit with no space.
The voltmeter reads 9,V
